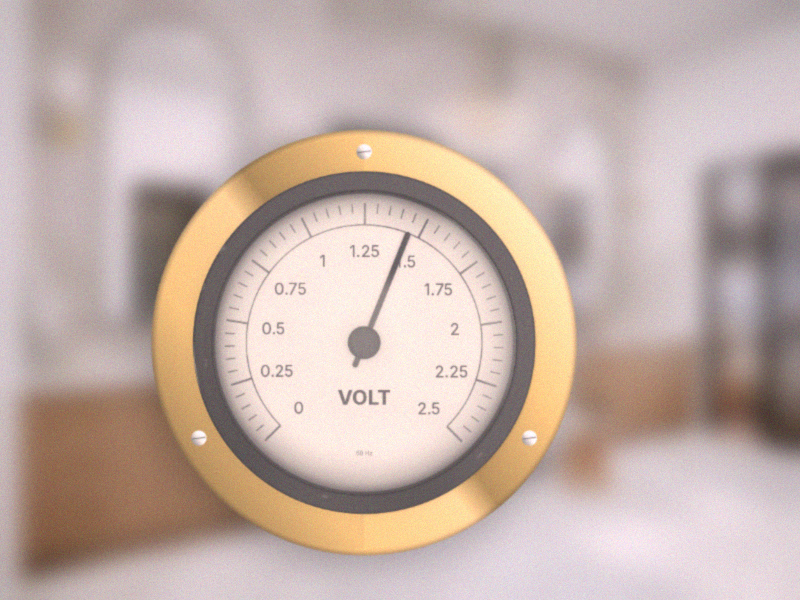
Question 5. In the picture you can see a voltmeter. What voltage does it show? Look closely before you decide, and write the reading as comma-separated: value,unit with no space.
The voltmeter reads 1.45,V
